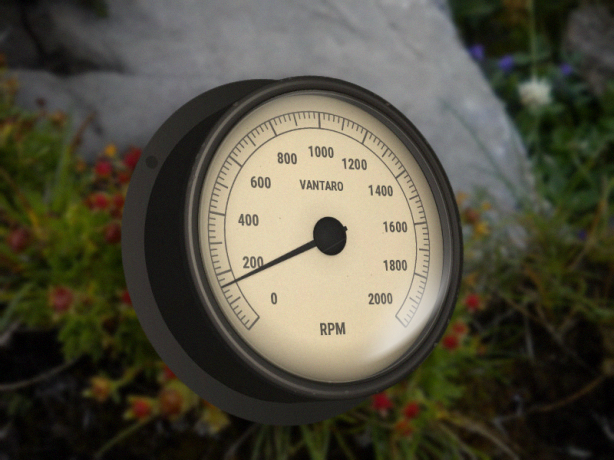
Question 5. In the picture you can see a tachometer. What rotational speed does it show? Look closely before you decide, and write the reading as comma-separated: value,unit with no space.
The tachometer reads 160,rpm
